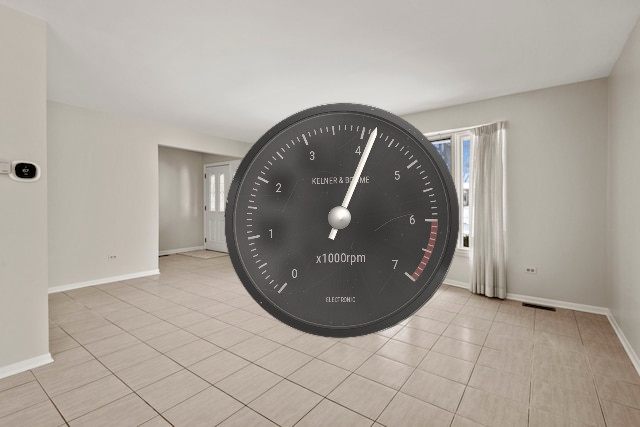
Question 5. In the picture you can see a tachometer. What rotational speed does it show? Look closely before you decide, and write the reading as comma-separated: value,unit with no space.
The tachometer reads 4200,rpm
